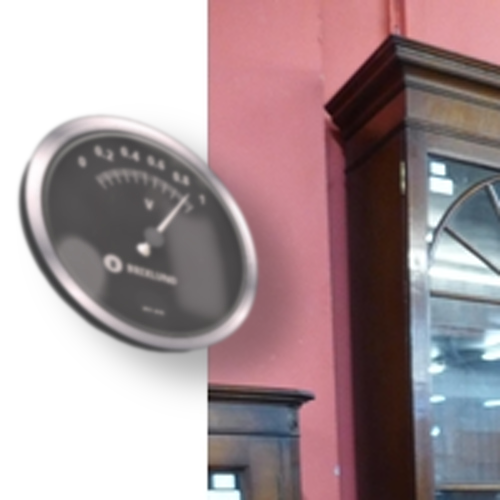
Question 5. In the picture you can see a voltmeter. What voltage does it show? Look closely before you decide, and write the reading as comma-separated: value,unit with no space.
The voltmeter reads 0.9,V
